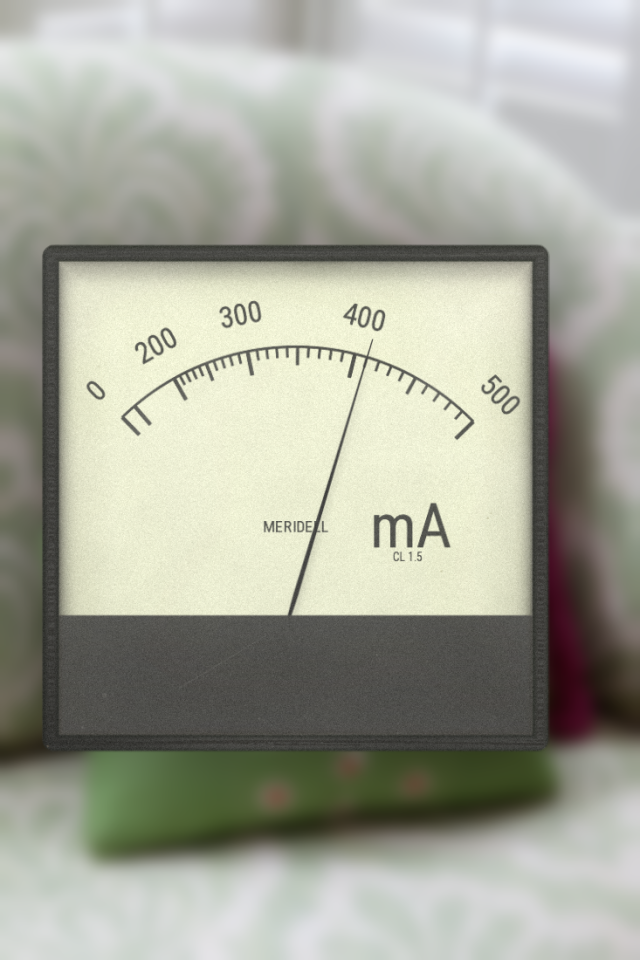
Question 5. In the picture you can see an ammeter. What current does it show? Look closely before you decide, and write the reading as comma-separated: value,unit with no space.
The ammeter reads 410,mA
